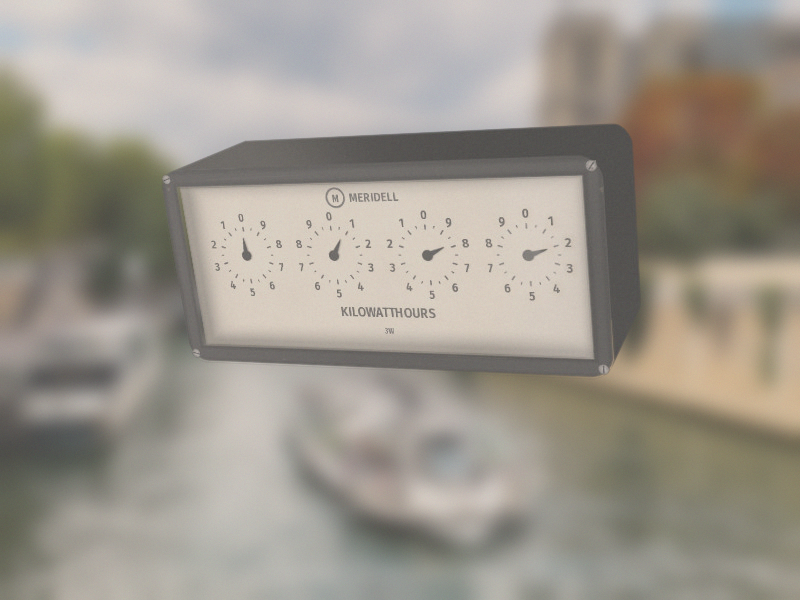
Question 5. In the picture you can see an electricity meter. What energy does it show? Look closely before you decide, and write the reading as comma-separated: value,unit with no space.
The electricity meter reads 82,kWh
